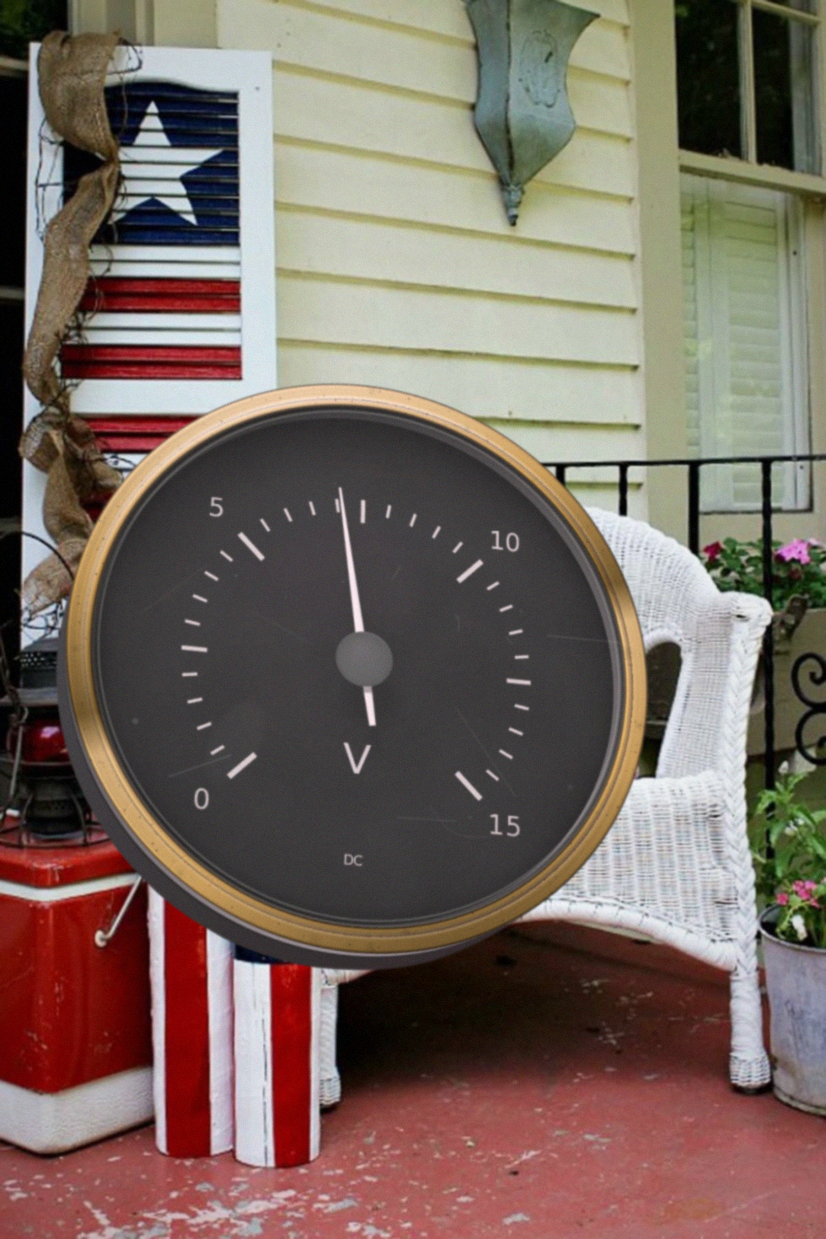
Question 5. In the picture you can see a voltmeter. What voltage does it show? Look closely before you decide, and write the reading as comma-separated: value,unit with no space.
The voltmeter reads 7,V
